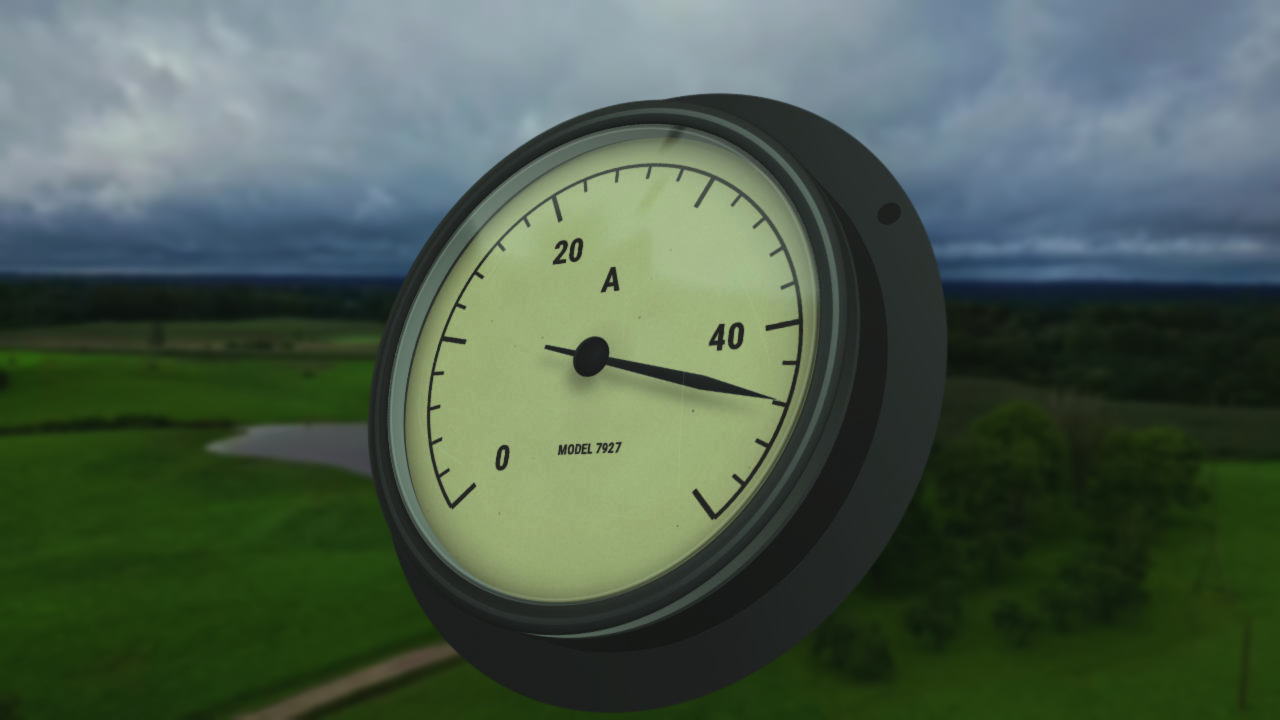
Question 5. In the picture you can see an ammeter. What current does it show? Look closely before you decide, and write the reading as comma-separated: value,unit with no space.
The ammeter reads 44,A
